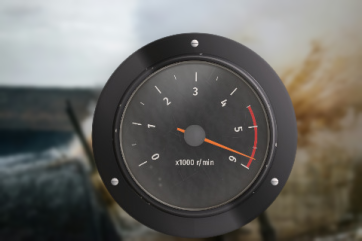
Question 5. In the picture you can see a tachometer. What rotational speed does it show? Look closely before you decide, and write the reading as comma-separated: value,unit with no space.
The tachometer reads 5750,rpm
